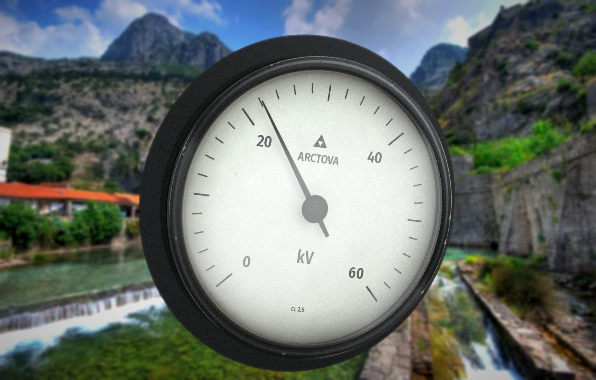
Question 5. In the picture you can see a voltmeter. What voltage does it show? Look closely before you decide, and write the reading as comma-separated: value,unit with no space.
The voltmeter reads 22,kV
